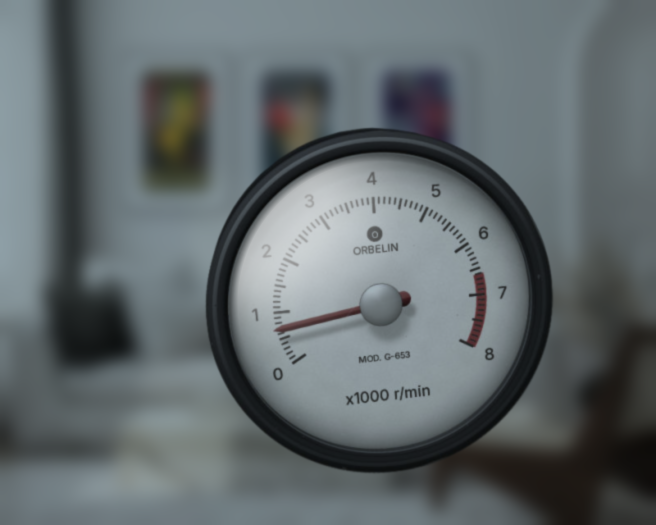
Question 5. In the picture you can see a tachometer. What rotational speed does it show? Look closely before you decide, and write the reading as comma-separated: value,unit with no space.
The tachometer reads 700,rpm
